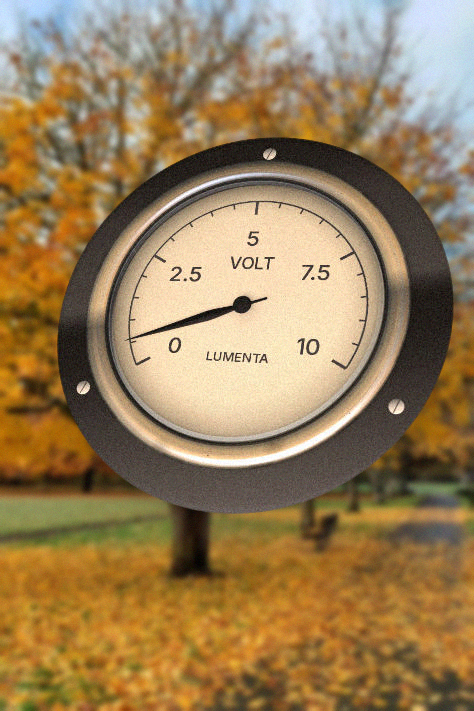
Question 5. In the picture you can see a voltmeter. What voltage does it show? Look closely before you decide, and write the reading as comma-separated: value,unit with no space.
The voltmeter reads 0.5,V
